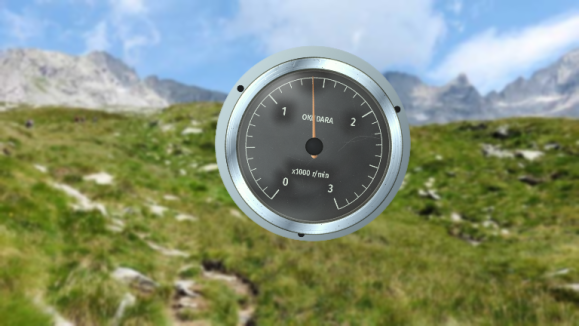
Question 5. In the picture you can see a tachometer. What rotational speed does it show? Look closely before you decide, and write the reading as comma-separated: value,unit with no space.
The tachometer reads 1400,rpm
